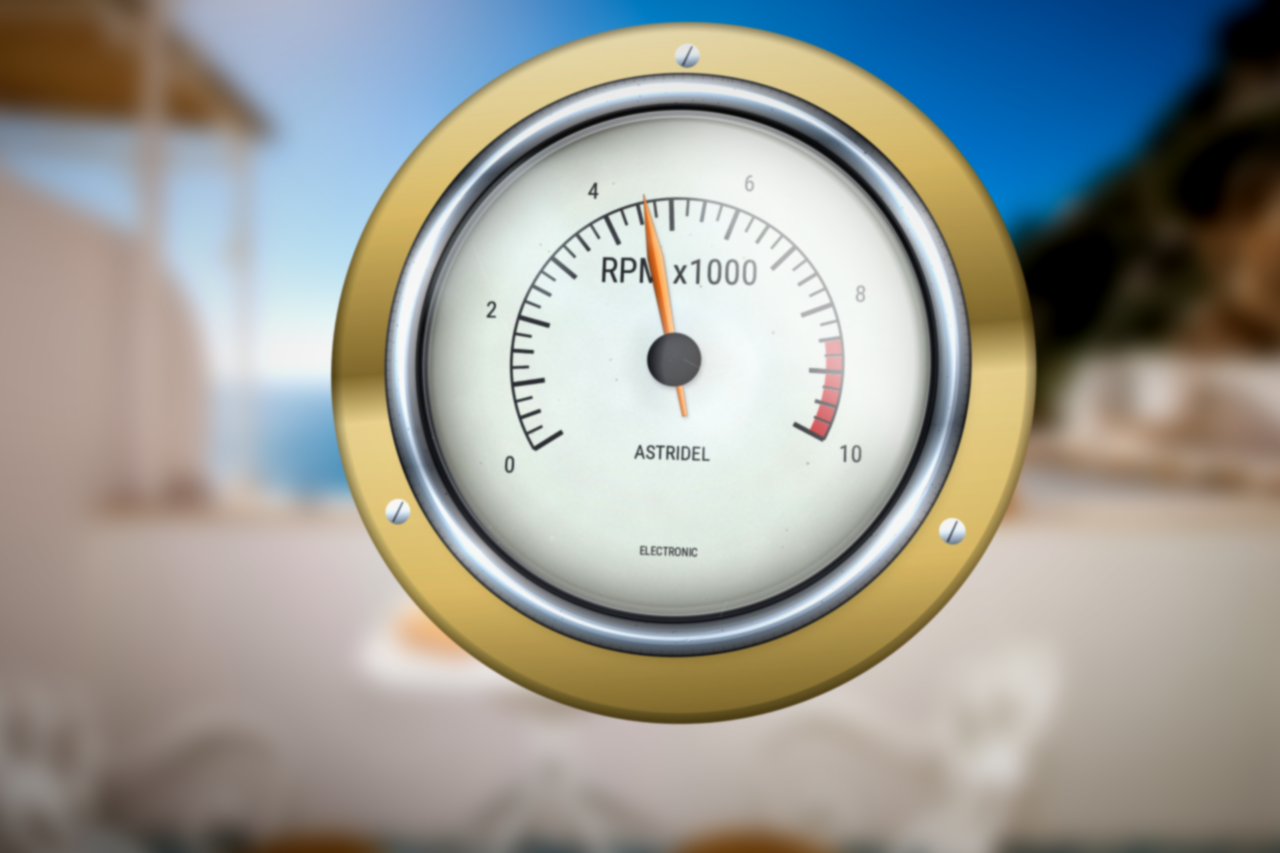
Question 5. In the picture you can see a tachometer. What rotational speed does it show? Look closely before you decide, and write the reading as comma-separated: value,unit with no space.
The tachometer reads 4625,rpm
